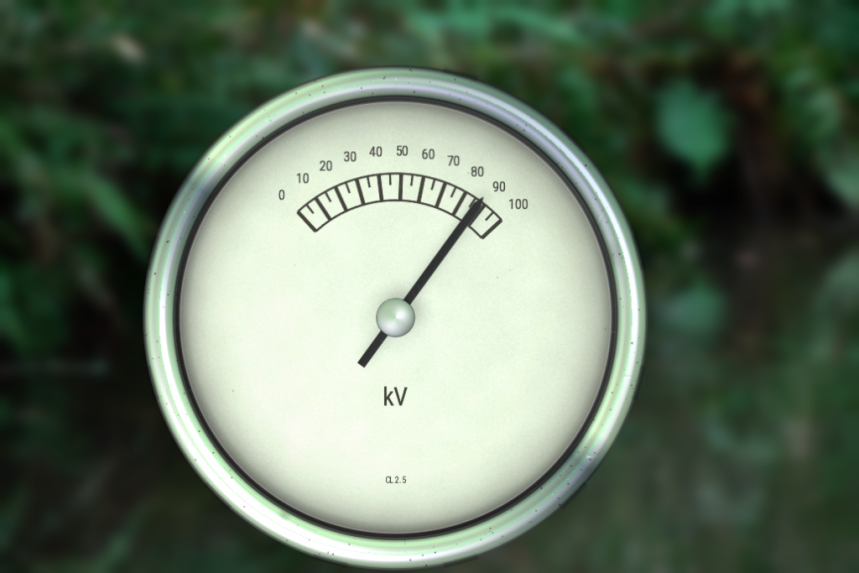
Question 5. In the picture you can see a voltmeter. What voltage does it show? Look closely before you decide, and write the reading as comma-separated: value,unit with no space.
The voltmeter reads 87.5,kV
